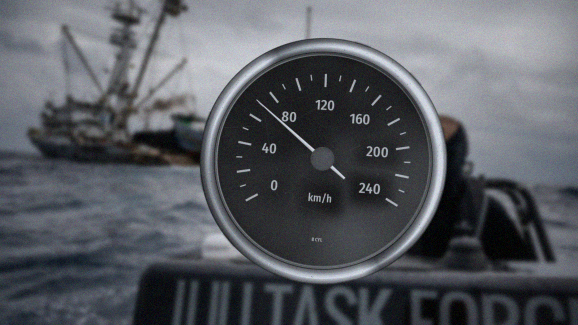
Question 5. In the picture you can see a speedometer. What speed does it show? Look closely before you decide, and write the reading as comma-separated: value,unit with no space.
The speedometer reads 70,km/h
